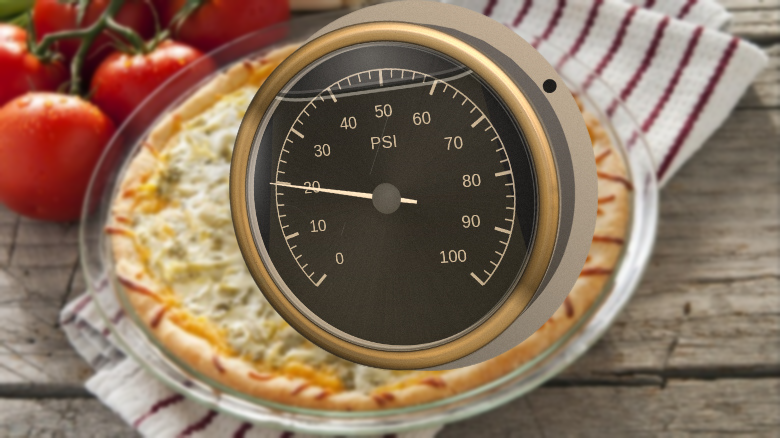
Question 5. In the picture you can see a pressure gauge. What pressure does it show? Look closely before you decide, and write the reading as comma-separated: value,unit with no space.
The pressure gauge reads 20,psi
